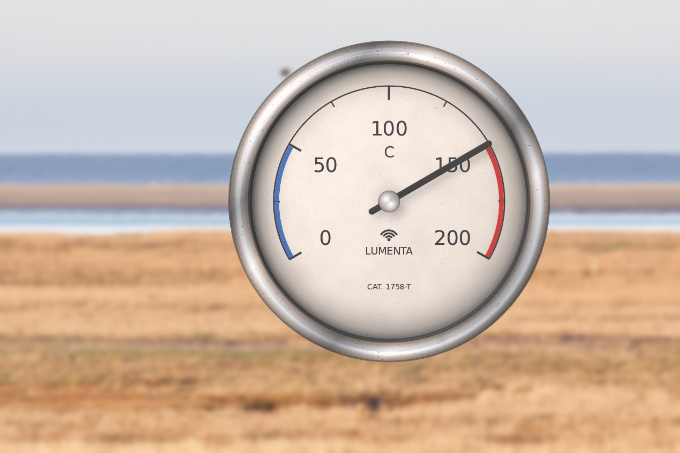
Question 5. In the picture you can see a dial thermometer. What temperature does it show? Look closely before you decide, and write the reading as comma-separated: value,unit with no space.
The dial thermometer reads 150,°C
